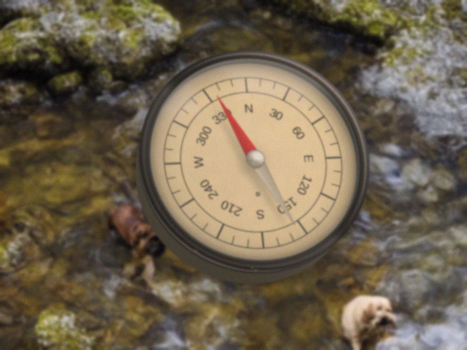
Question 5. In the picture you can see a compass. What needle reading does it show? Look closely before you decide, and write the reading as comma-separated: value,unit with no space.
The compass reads 335,°
